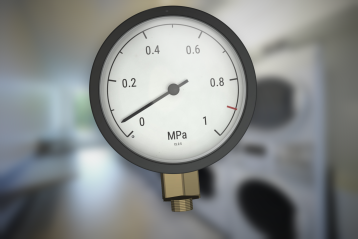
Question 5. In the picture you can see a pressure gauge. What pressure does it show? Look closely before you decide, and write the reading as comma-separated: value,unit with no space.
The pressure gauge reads 0.05,MPa
